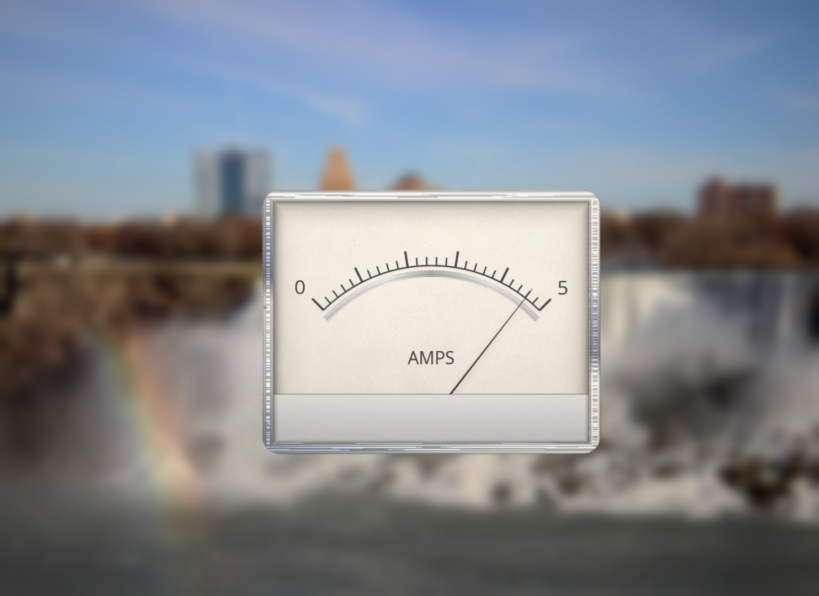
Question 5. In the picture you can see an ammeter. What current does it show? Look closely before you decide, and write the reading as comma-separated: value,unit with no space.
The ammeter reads 4.6,A
